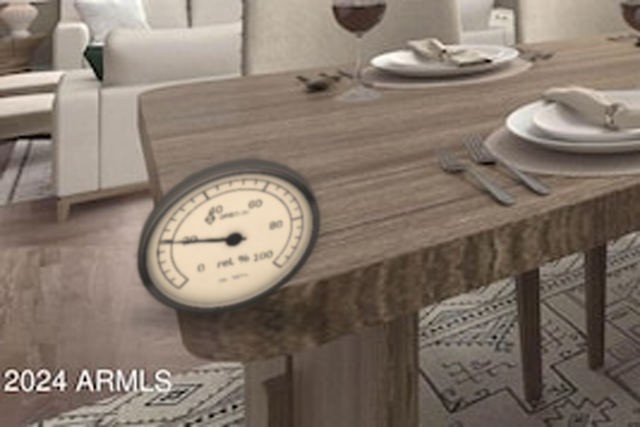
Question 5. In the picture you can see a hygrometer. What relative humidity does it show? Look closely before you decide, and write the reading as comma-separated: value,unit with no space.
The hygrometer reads 20,%
